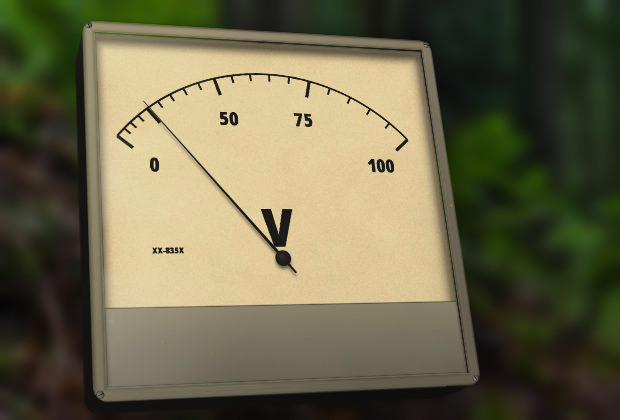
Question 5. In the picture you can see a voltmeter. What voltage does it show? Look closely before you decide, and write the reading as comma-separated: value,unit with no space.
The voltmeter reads 25,V
